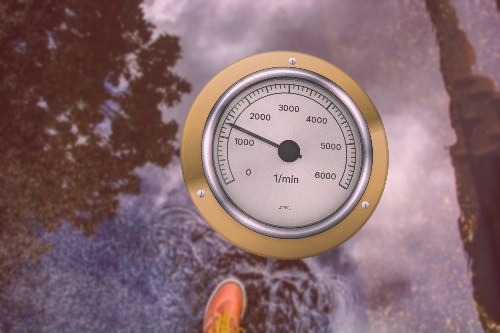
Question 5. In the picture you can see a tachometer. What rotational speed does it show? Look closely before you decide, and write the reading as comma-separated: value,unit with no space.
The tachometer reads 1300,rpm
